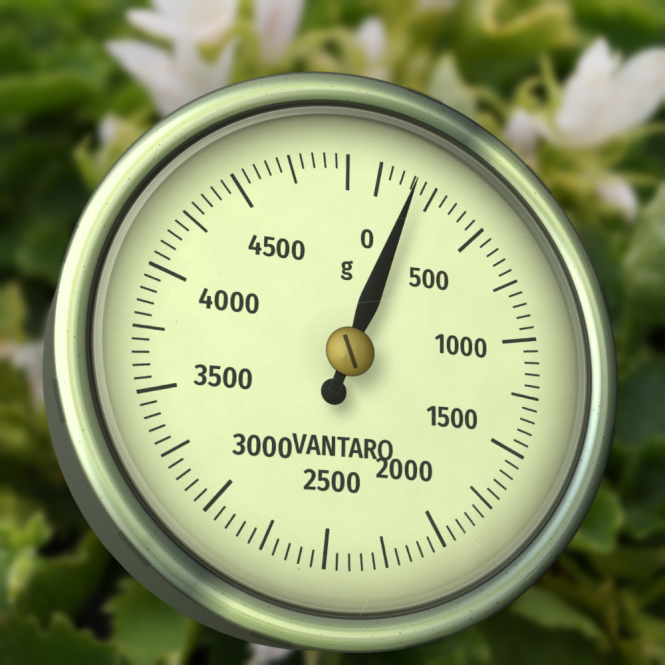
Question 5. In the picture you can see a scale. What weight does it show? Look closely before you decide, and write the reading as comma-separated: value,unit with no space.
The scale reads 150,g
